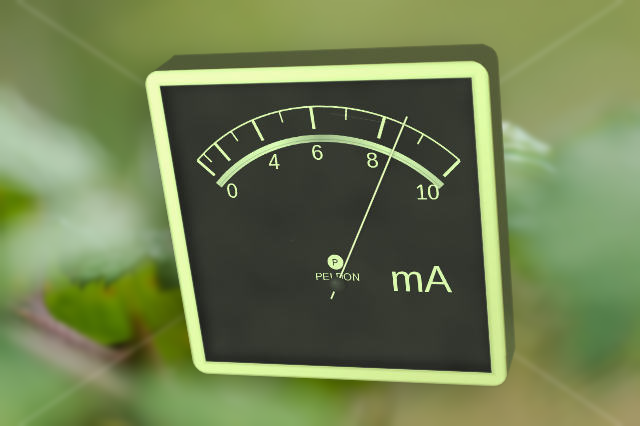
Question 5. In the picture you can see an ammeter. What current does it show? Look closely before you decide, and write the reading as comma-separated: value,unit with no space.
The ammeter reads 8.5,mA
